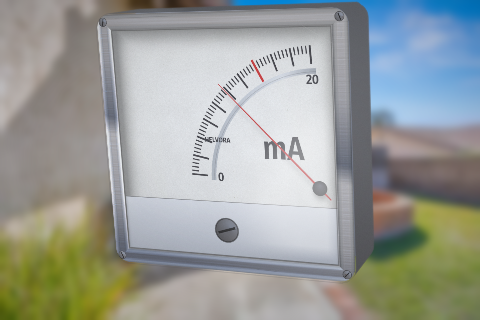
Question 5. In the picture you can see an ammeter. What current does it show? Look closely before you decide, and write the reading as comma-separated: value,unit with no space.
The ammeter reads 10,mA
